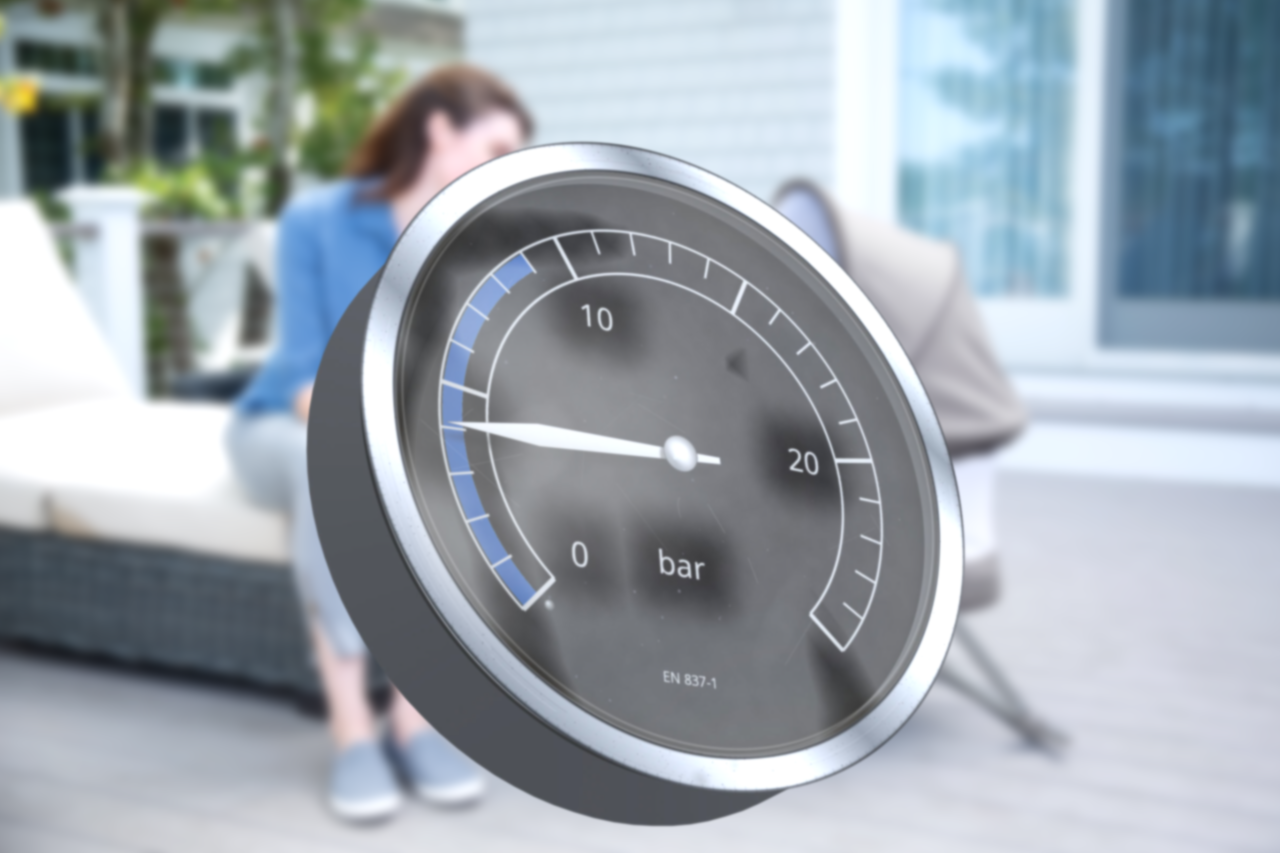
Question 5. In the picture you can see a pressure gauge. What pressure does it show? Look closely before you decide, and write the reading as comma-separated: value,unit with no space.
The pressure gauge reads 4,bar
